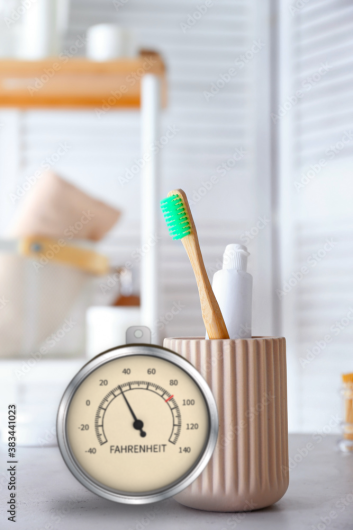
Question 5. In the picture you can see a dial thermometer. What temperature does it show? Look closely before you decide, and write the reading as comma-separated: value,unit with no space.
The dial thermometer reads 30,°F
